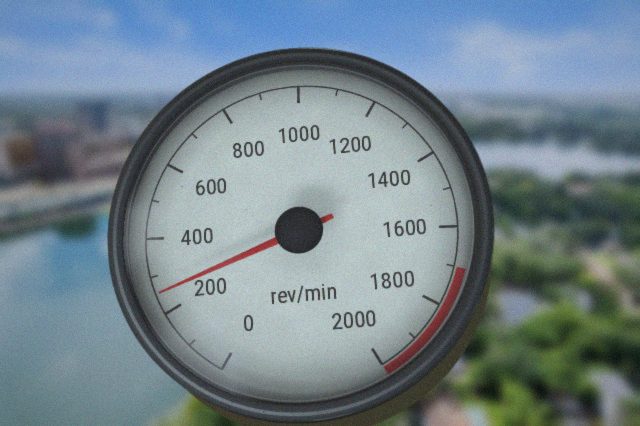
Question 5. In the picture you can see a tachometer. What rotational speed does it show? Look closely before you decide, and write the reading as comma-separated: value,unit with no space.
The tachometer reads 250,rpm
